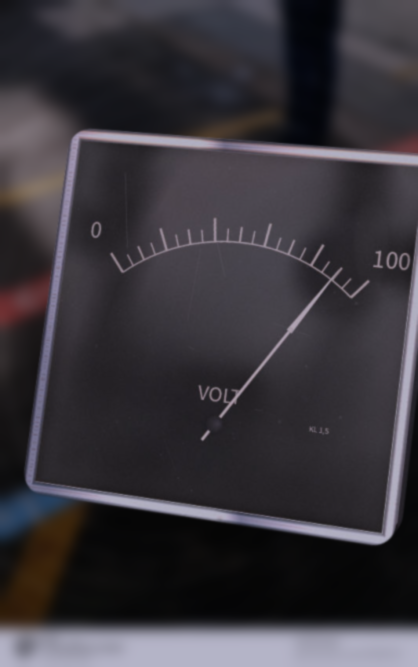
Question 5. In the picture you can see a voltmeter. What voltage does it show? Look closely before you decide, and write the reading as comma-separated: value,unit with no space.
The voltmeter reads 90,V
